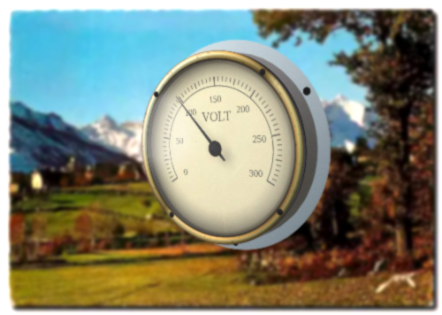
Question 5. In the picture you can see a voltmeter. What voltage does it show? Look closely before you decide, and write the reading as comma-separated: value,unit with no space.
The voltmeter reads 100,V
